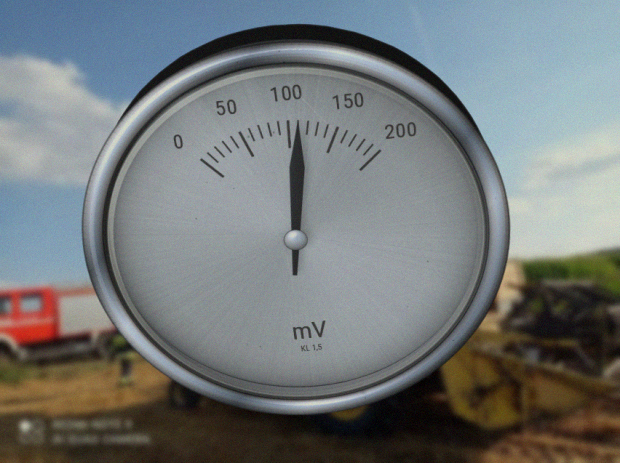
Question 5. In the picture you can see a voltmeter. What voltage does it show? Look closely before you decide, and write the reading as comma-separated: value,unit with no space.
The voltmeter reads 110,mV
